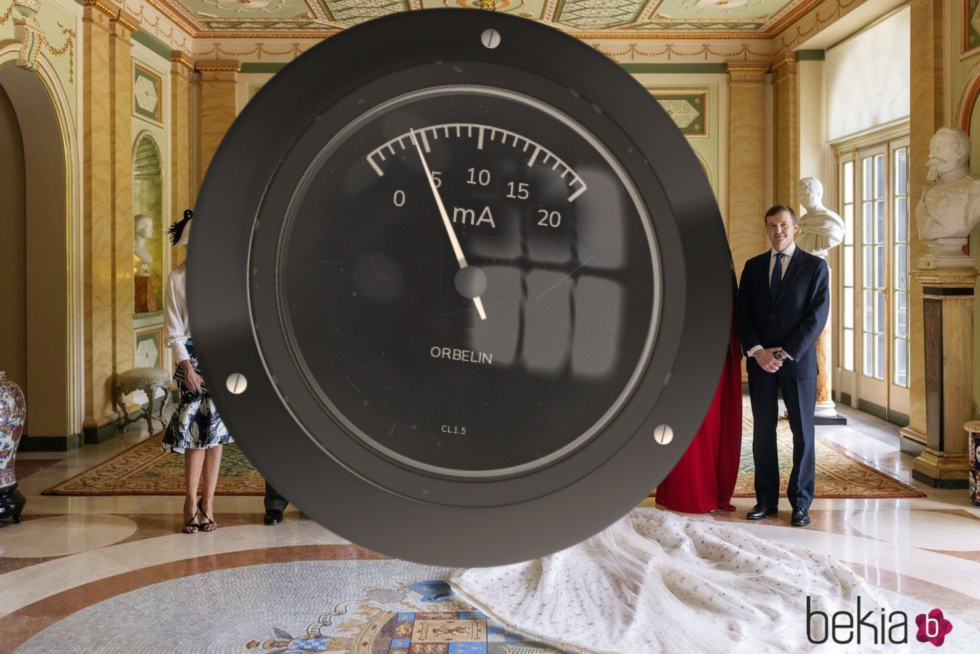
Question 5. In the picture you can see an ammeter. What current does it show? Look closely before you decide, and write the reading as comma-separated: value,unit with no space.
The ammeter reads 4,mA
